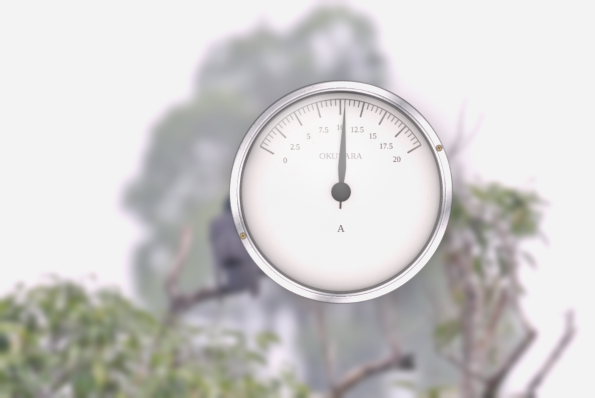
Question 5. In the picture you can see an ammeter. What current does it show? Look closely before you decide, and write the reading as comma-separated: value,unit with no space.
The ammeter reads 10.5,A
